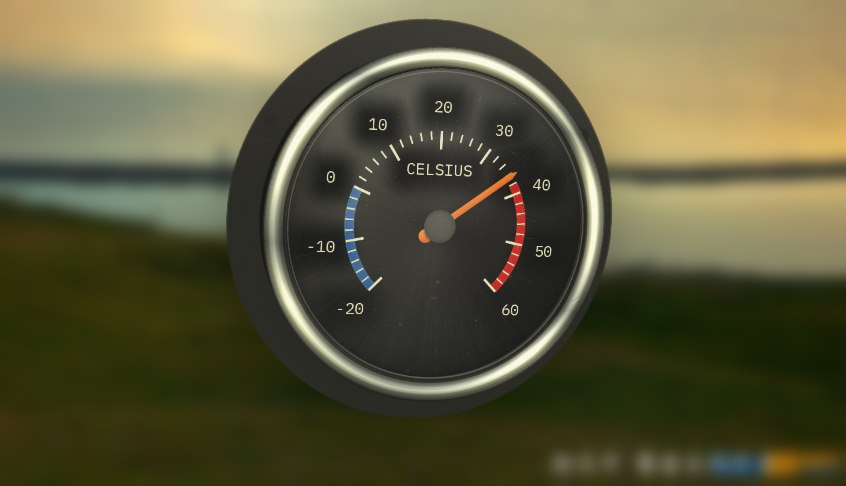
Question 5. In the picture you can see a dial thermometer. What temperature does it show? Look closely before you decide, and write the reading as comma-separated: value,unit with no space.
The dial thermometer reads 36,°C
